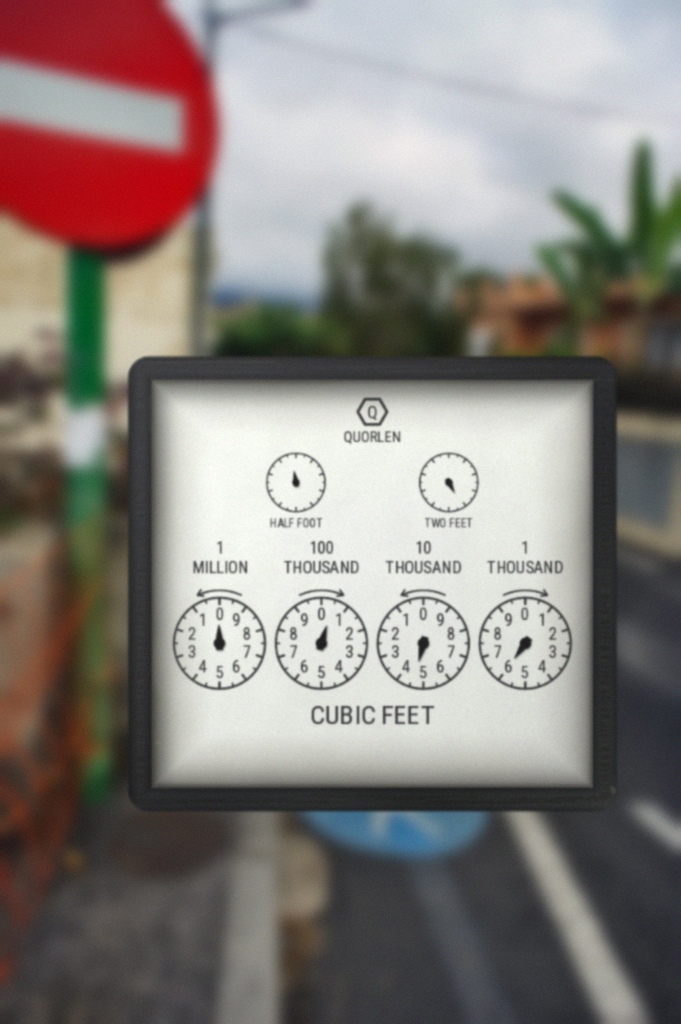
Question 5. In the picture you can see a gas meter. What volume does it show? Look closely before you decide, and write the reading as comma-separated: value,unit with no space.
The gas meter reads 4600,ft³
